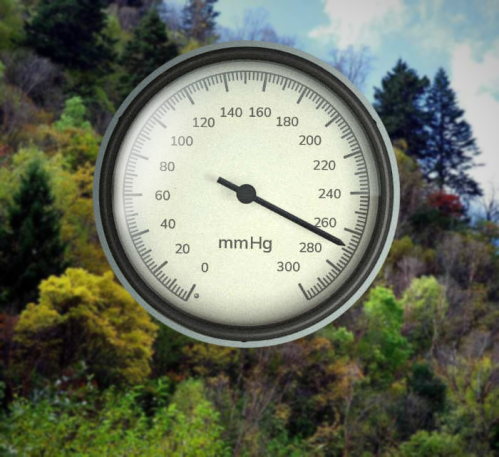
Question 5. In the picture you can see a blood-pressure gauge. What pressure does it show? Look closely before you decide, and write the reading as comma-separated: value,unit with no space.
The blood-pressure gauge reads 268,mmHg
